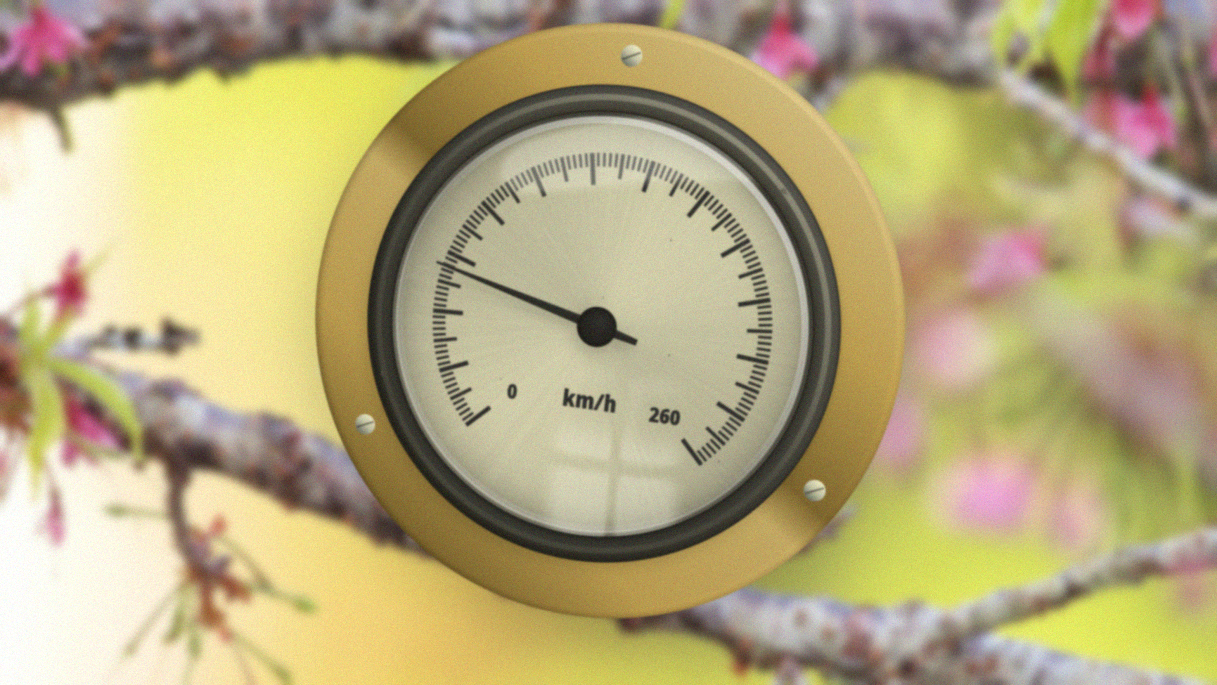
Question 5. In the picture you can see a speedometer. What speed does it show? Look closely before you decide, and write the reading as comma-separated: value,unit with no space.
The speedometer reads 56,km/h
